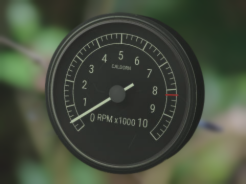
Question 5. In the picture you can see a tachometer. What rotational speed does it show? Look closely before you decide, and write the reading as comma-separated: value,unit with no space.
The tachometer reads 400,rpm
